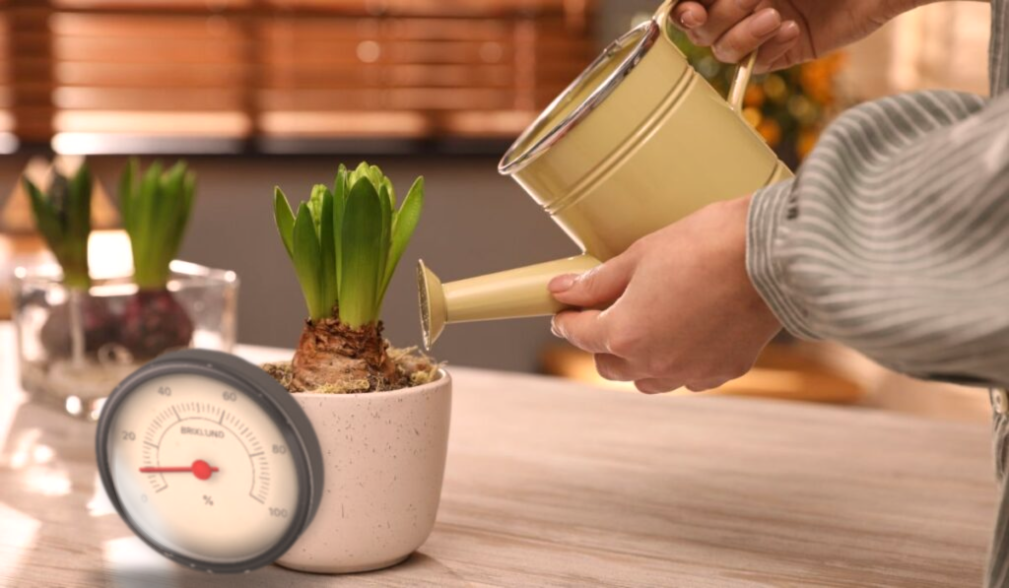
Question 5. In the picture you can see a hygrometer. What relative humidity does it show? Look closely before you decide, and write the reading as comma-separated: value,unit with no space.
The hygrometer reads 10,%
